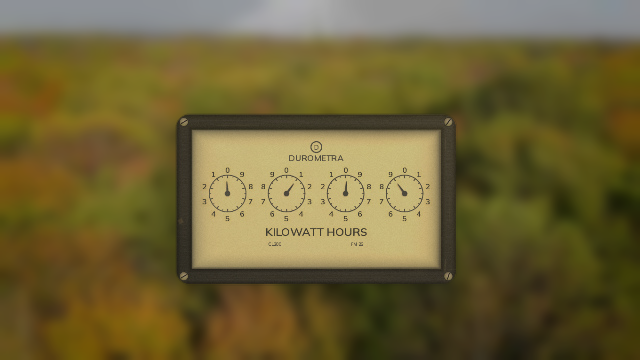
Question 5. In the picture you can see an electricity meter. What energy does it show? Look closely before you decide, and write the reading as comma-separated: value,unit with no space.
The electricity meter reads 99,kWh
